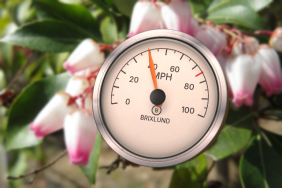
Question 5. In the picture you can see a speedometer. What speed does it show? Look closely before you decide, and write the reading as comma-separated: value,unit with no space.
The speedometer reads 40,mph
